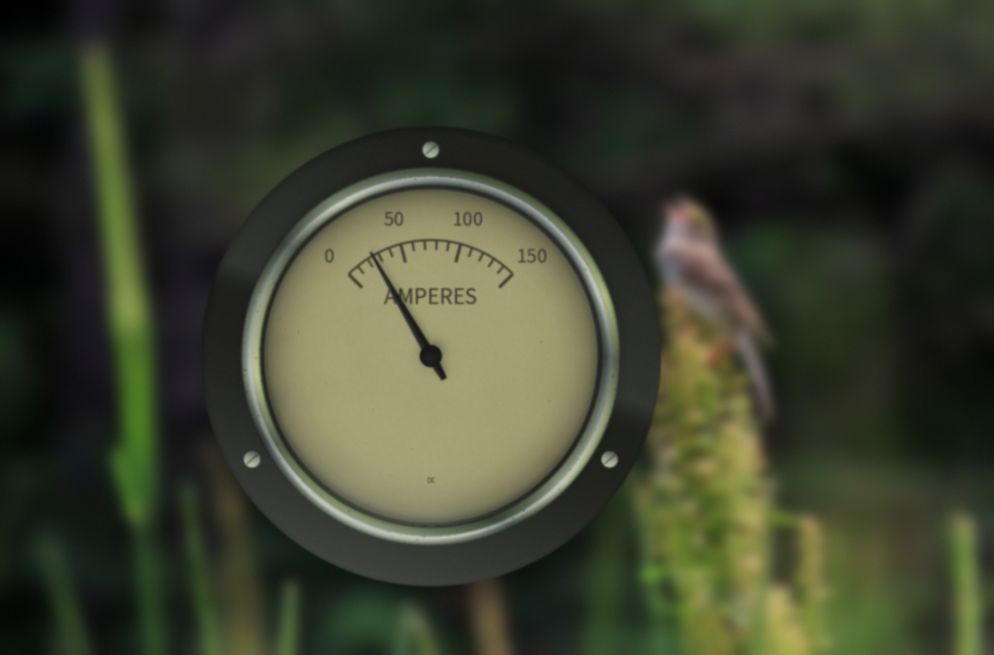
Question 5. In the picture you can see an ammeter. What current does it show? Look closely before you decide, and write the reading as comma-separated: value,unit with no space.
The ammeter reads 25,A
